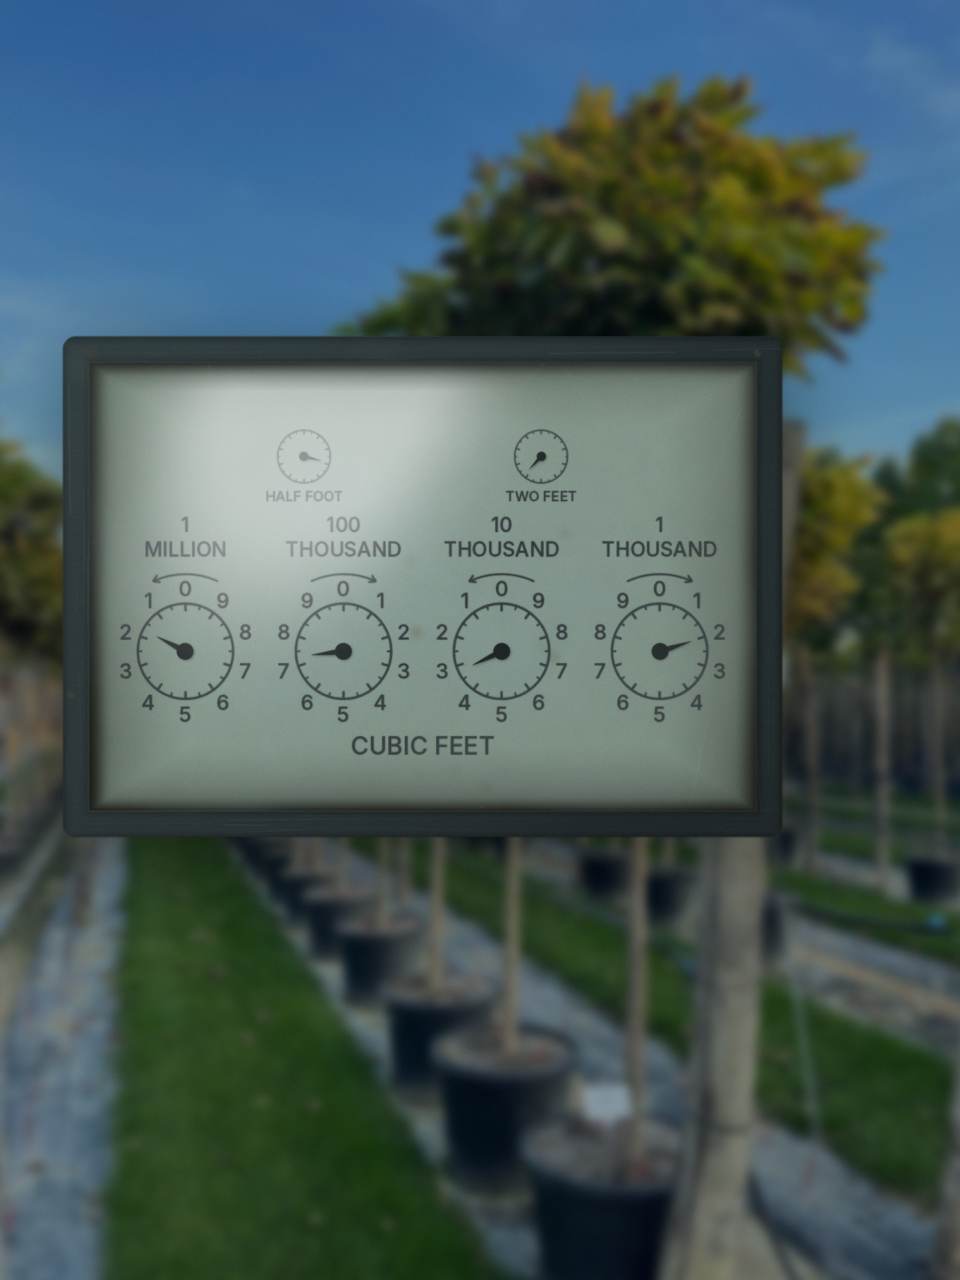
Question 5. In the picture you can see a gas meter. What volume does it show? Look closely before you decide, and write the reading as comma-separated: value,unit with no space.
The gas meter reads 173200,ft³
